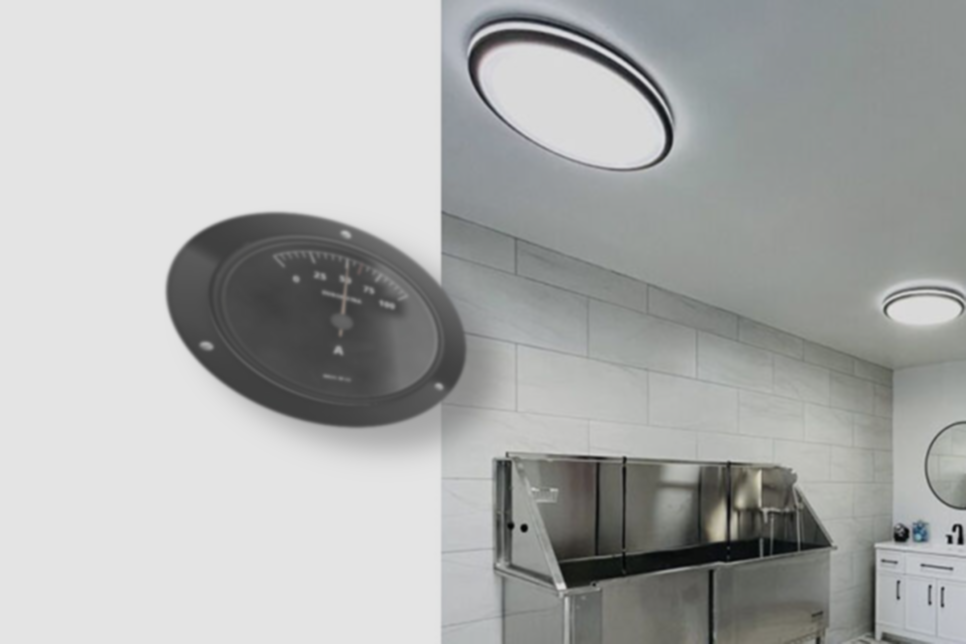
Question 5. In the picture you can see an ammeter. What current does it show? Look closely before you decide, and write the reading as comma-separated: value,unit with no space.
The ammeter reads 50,A
